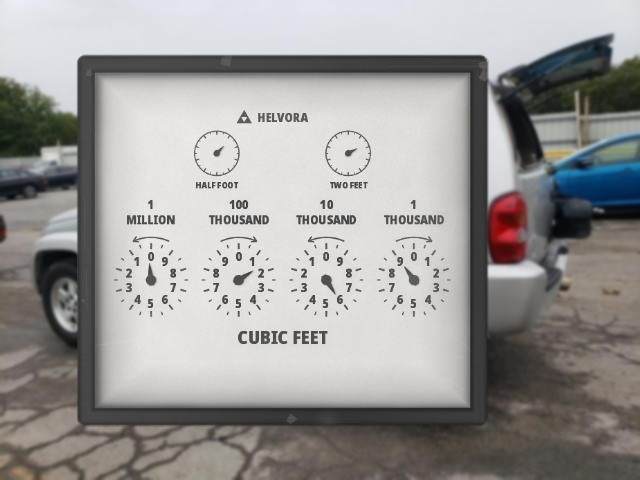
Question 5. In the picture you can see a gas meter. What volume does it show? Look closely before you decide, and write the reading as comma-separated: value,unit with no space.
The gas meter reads 15900,ft³
